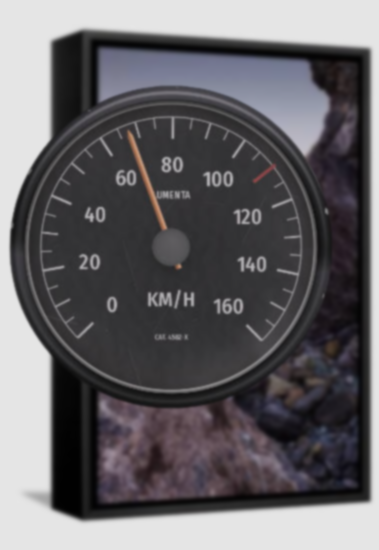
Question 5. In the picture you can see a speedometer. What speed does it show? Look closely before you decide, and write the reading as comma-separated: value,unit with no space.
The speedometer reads 67.5,km/h
